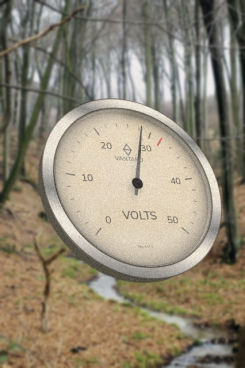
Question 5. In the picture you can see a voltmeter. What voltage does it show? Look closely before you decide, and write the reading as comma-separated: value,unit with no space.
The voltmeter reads 28,V
